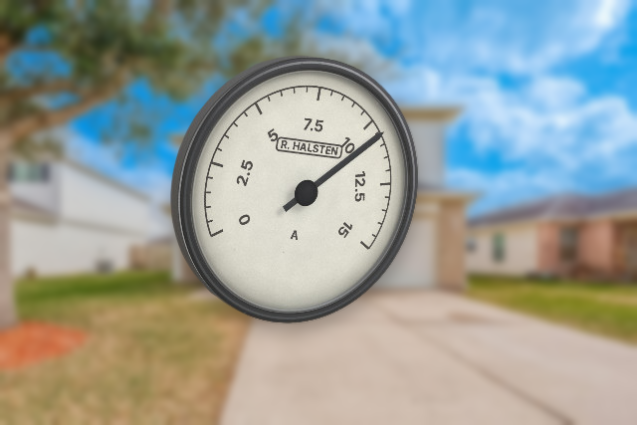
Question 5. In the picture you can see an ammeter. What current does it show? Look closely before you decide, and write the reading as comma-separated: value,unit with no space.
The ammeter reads 10.5,A
